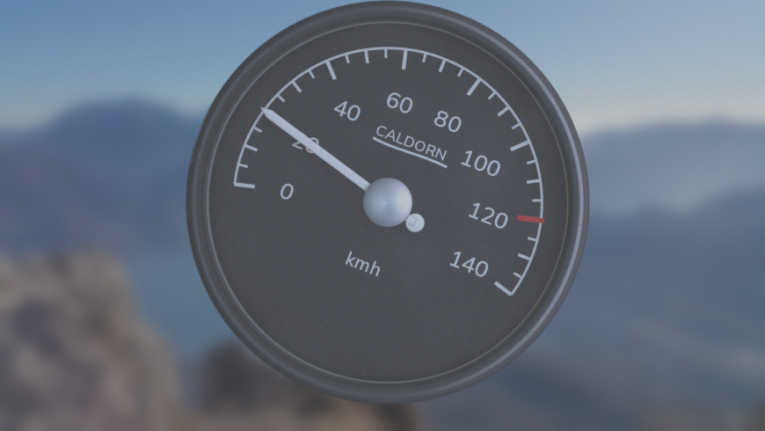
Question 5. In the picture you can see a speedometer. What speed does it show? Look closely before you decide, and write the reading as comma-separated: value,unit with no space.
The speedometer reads 20,km/h
